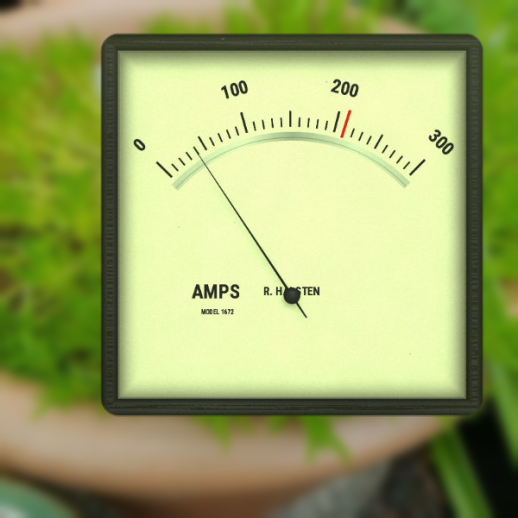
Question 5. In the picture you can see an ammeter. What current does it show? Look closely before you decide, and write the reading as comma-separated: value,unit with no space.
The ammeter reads 40,A
